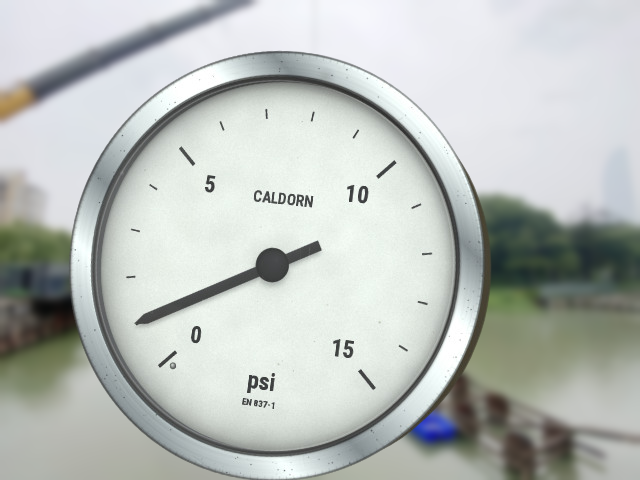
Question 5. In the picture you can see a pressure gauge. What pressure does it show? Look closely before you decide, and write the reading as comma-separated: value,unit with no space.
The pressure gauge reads 1,psi
